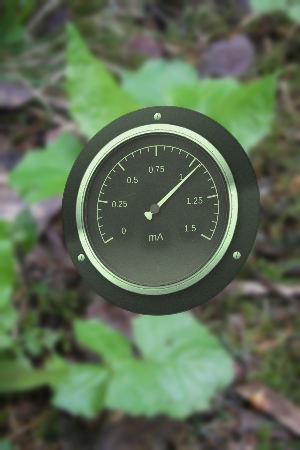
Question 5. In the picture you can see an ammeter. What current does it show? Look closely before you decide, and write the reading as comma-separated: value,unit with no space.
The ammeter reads 1.05,mA
